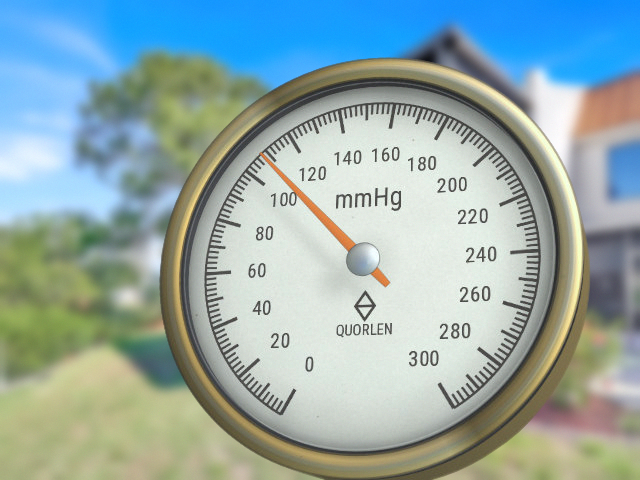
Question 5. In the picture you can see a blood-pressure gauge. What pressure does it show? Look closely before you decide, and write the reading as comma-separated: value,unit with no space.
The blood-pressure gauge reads 108,mmHg
